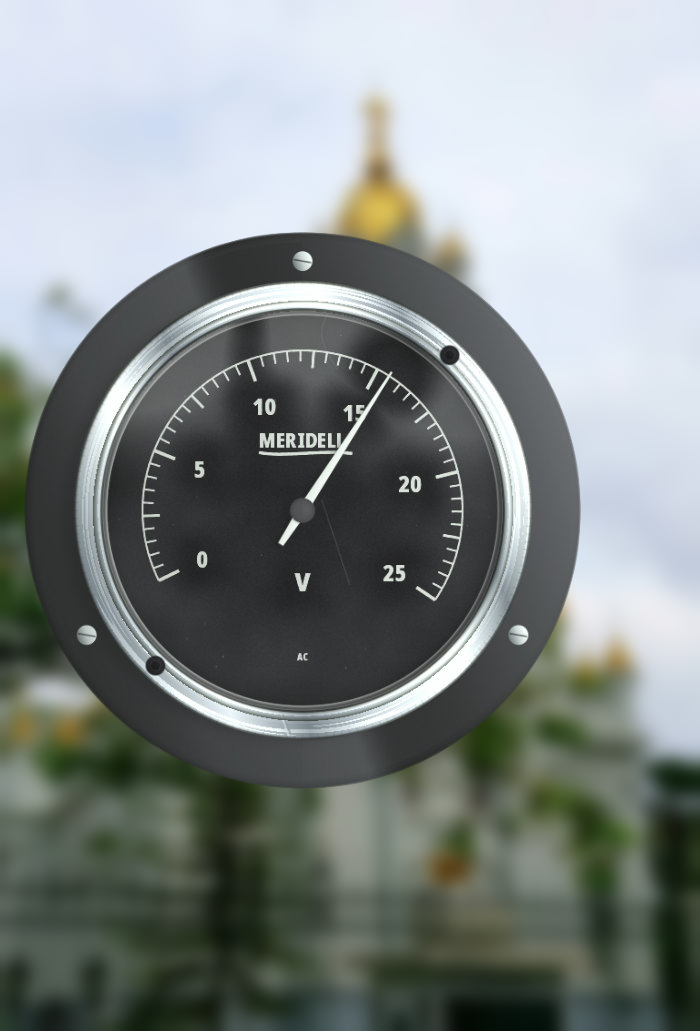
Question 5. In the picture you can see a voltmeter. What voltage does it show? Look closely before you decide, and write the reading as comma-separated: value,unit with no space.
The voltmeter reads 15.5,V
